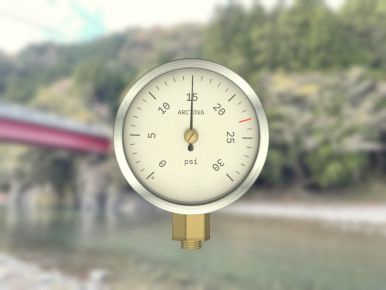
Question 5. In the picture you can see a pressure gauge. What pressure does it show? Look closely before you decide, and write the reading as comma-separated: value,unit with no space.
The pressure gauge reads 15,psi
